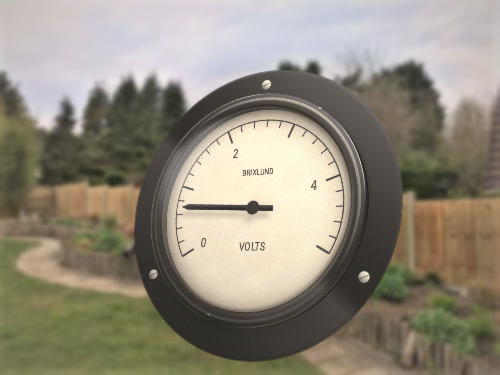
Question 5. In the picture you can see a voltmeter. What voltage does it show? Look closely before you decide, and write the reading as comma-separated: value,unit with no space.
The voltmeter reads 0.7,V
